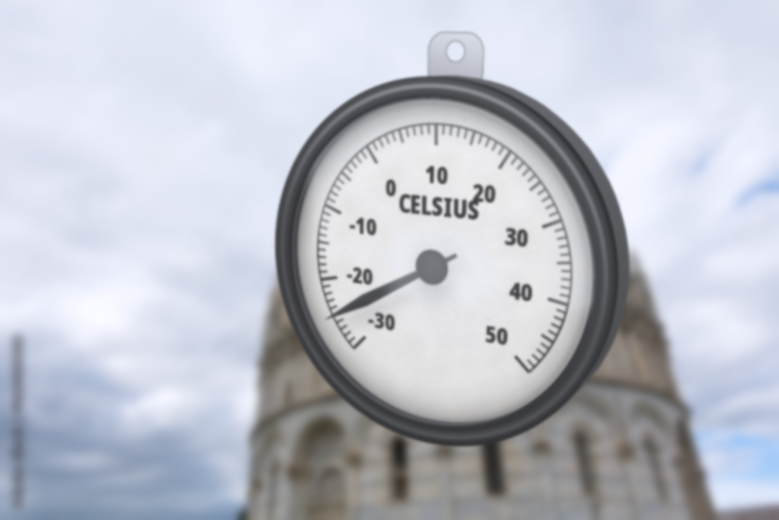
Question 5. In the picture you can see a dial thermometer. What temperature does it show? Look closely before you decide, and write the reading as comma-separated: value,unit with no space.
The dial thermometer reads -25,°C
